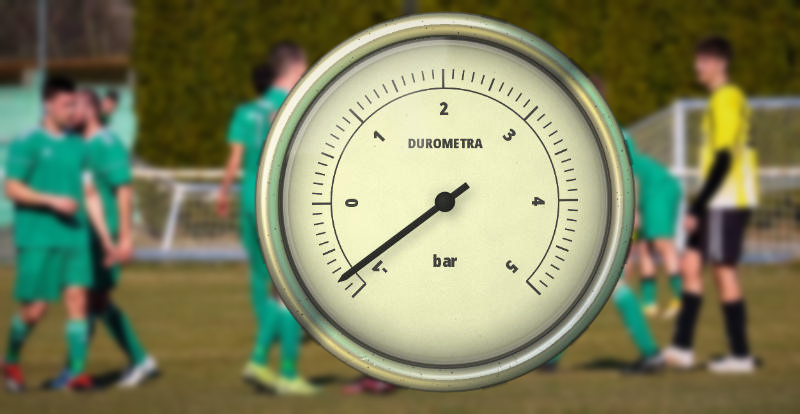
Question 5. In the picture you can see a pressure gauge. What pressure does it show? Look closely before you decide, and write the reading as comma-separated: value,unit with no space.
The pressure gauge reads -0.8,bar
